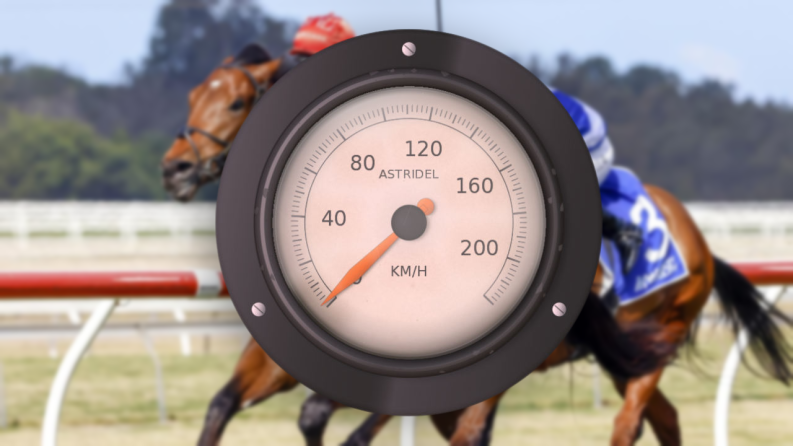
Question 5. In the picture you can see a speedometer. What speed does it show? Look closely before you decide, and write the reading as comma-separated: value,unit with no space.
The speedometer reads 2,km/h
